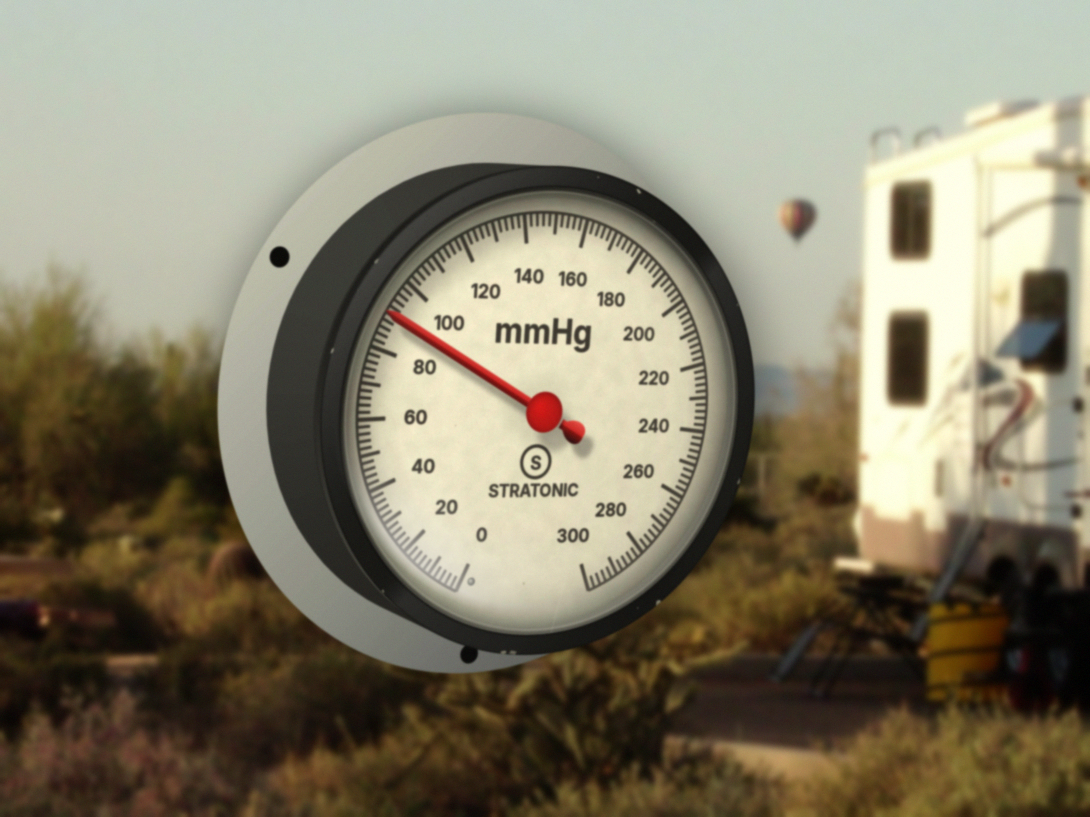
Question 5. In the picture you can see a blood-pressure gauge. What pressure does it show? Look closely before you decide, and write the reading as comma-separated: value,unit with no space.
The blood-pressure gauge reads 90,mmHg
